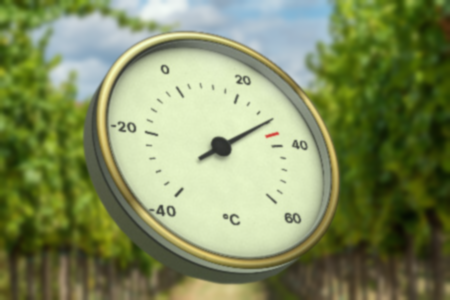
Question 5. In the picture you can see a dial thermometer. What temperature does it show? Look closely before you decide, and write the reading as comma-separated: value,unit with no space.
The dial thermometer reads 32,°C
